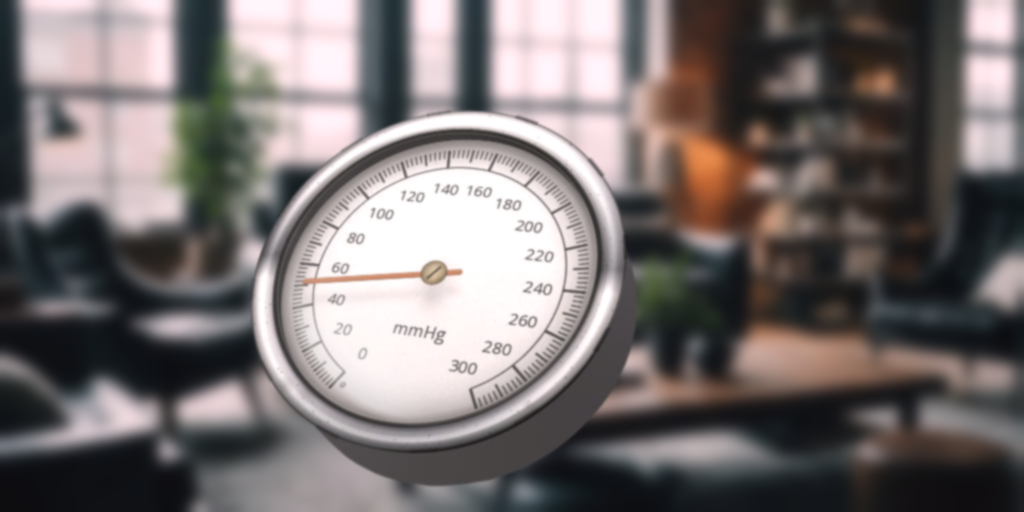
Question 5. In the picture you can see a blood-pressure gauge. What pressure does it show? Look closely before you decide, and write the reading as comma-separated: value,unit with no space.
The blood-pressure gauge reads 50,mmHg
